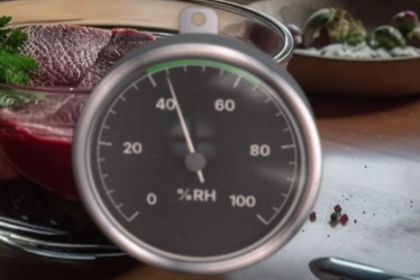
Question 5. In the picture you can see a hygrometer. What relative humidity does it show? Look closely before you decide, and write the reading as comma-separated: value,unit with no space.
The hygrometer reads 44,%
